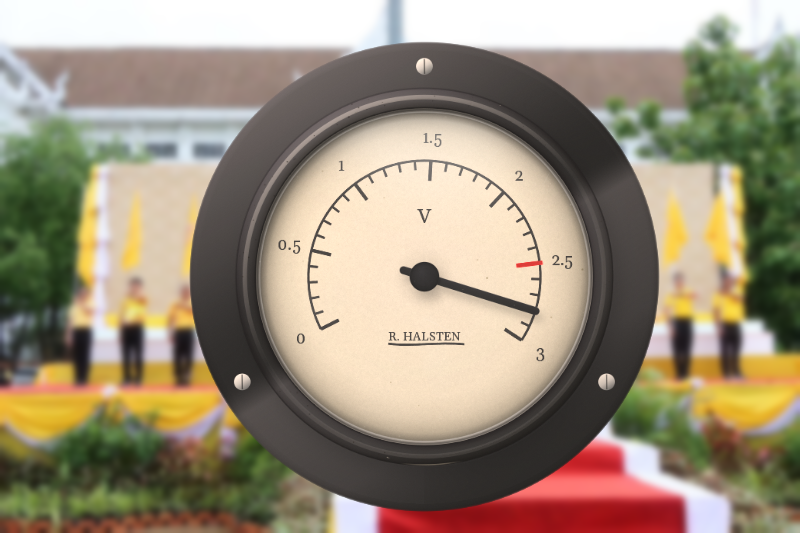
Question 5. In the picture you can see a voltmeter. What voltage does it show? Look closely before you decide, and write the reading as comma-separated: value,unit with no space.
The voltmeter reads 2.8,V
